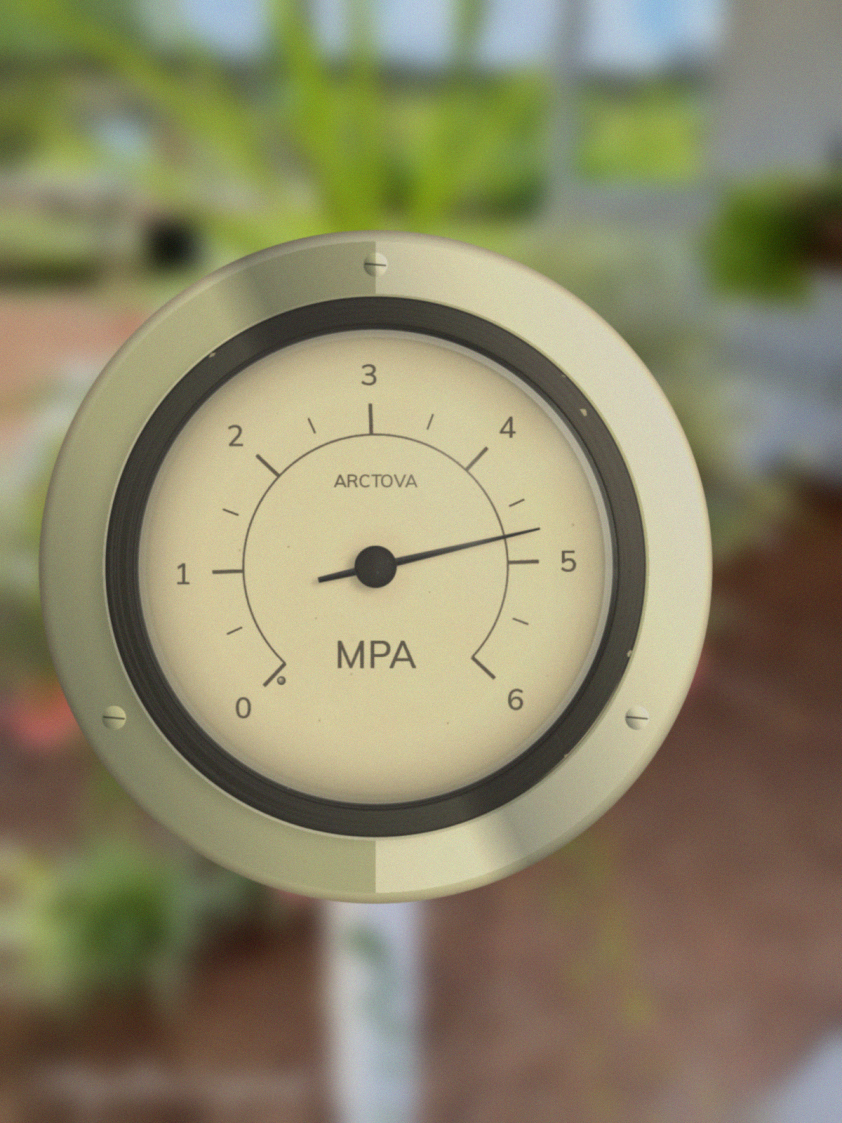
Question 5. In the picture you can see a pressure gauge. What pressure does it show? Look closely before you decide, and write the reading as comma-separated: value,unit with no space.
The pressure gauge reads 4.75,MPa
